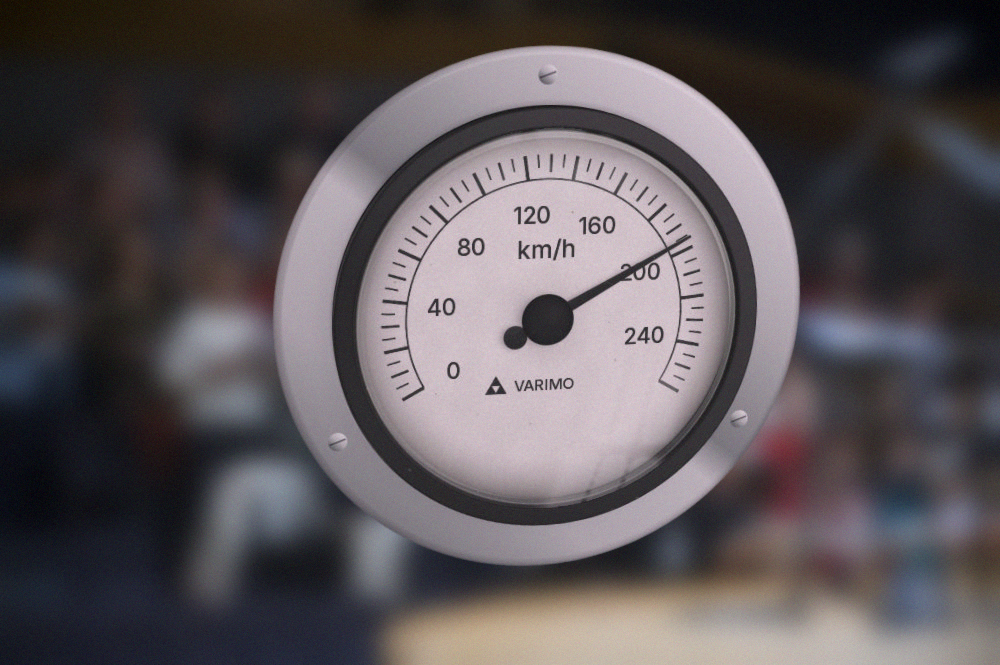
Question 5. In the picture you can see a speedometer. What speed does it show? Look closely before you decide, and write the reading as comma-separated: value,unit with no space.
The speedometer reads 195,km/h
